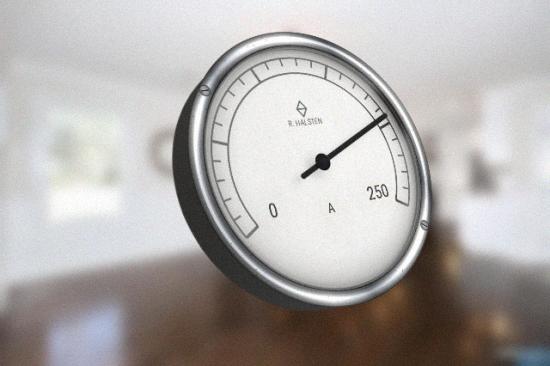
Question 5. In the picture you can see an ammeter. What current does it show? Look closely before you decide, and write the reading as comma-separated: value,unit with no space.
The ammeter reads 195,A
